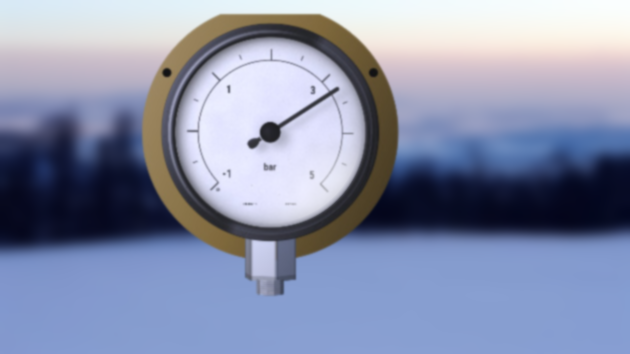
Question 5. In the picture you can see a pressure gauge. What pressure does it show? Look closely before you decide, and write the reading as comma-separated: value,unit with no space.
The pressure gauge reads 3.25,bar
